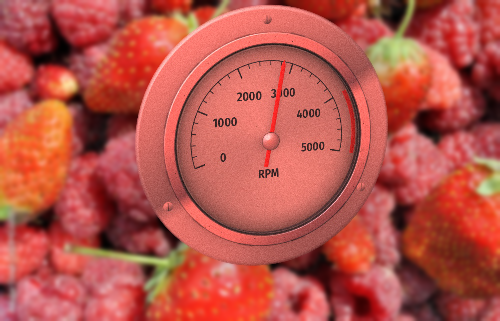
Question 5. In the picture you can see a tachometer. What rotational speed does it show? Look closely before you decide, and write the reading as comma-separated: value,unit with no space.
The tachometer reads 2800,rpm
